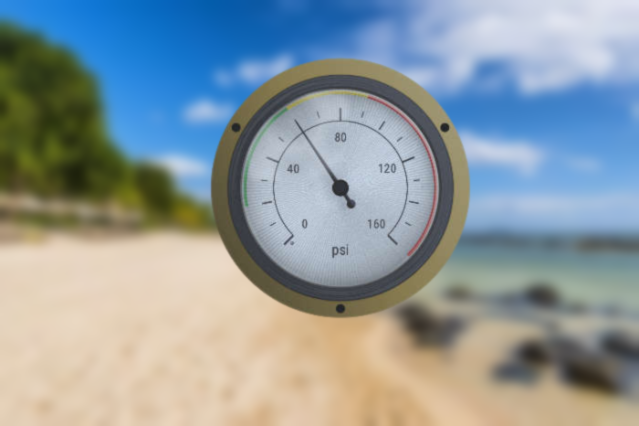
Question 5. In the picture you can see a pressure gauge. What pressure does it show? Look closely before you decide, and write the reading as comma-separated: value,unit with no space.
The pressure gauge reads 60,psi
